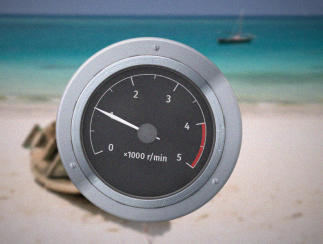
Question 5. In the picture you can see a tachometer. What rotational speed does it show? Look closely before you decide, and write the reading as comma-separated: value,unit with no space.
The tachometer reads 1000,rpm
